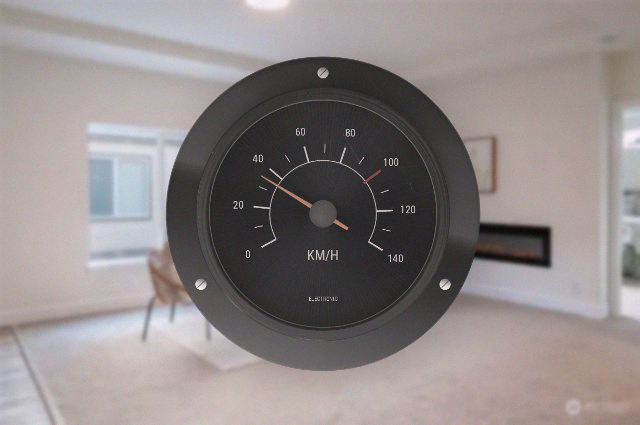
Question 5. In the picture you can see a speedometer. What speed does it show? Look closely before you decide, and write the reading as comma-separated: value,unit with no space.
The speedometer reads 35,km/h
